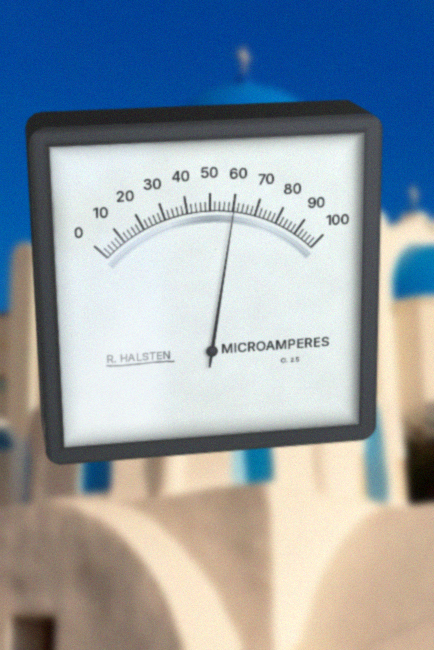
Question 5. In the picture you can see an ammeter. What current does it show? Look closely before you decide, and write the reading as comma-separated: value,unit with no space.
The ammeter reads 60,µA
